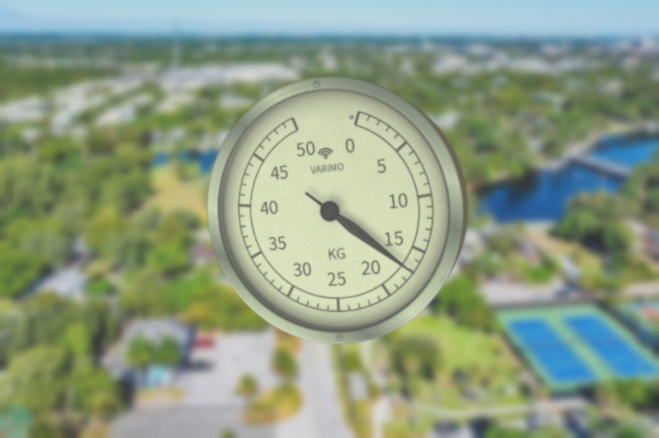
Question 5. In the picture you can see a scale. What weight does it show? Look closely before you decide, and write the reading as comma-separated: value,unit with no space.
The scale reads 17,kg
